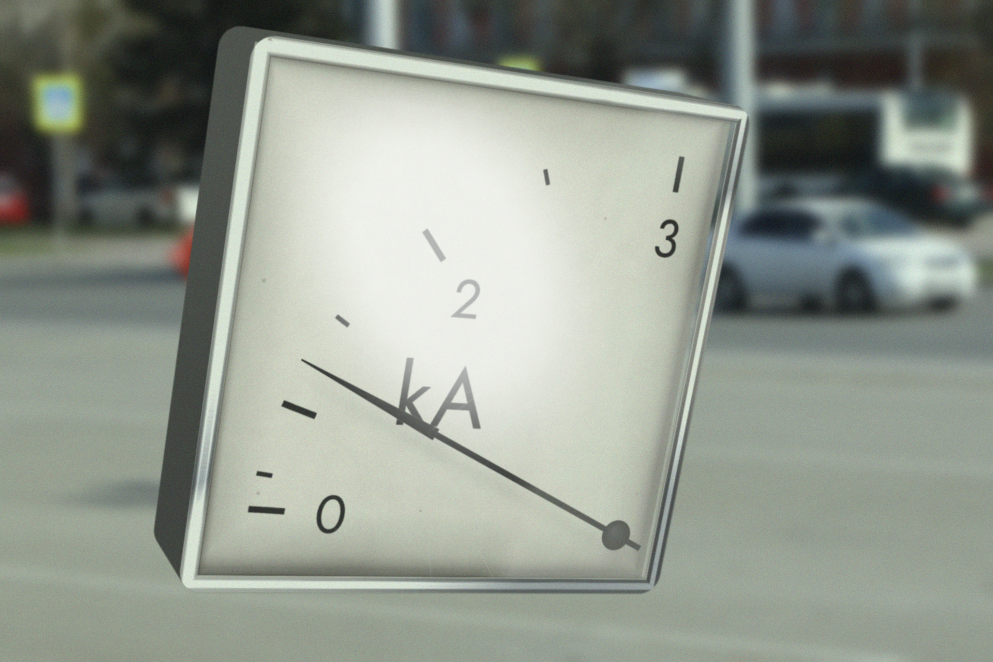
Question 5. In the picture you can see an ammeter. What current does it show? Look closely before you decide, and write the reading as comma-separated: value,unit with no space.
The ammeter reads 1.25,kA
